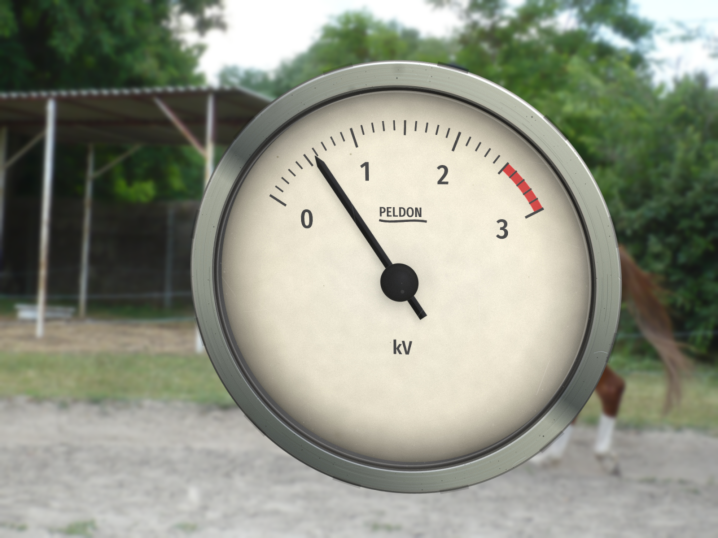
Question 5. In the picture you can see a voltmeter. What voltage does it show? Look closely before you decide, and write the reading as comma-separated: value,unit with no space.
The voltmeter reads 0.6,kV
